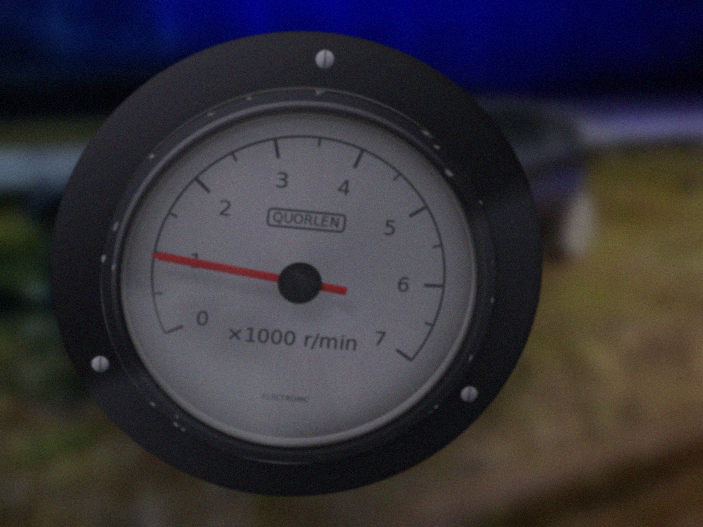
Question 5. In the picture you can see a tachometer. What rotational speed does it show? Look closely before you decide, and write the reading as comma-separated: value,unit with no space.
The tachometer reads 1000,rpm
